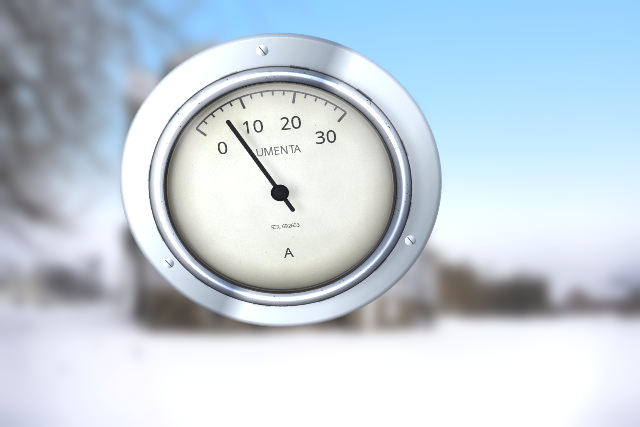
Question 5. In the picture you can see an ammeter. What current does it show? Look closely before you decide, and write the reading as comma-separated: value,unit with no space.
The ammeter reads 6,A
